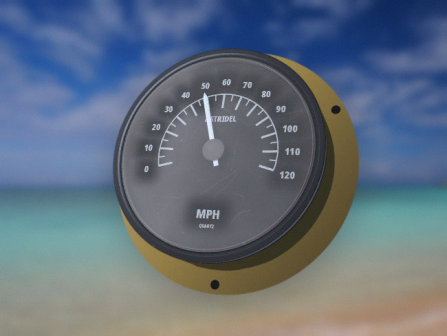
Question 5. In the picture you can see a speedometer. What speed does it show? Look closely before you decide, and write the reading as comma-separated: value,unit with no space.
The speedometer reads 50,mph
